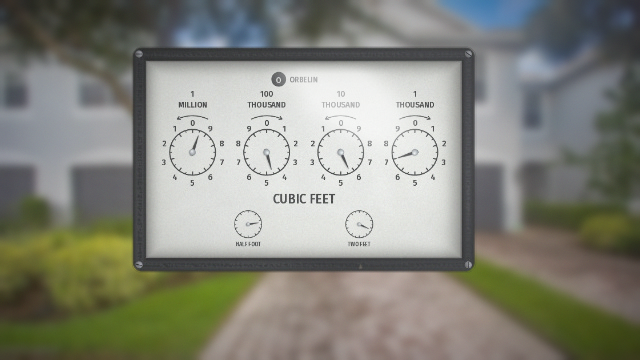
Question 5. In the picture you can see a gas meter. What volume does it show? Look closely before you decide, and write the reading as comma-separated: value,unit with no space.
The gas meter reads 945700,ft³
